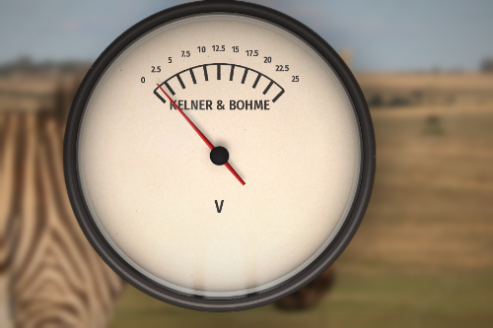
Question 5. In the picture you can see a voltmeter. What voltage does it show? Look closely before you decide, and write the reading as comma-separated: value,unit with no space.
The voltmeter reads 1.25,V
